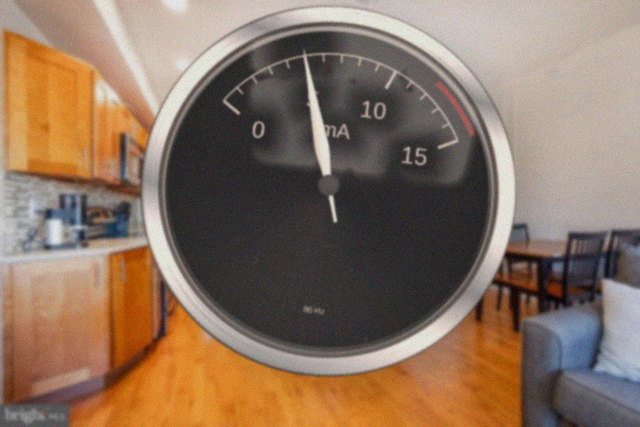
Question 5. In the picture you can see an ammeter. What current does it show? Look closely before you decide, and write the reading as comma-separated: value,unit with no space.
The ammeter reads 5,mA
